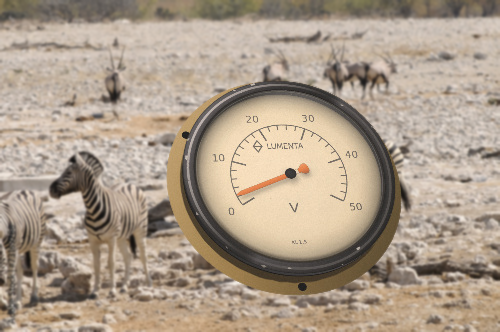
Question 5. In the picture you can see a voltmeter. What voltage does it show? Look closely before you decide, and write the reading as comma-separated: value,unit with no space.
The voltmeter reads 2,V
